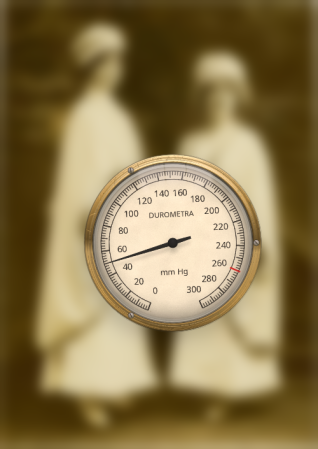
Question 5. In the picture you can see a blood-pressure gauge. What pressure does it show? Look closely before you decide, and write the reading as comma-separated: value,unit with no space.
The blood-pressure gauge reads 50,mmHg
